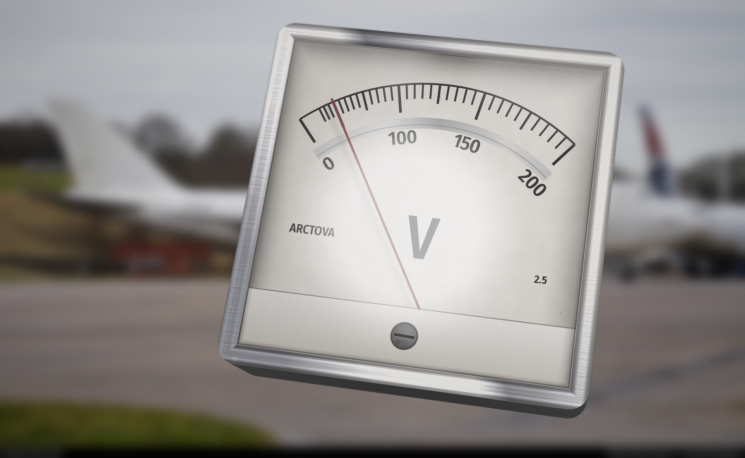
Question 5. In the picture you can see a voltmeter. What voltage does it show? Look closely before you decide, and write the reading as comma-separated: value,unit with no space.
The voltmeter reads 50,V
